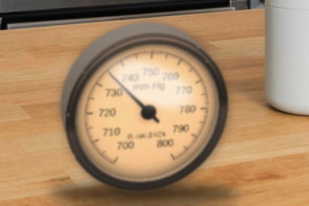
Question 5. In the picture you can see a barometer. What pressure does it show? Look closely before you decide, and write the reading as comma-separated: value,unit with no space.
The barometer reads 735,mmHg
